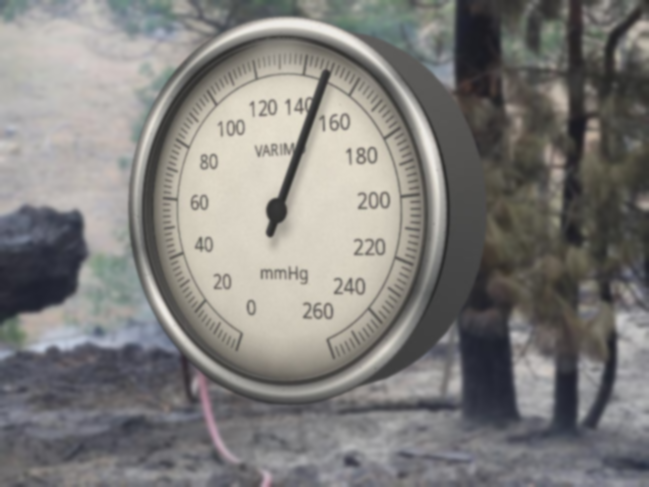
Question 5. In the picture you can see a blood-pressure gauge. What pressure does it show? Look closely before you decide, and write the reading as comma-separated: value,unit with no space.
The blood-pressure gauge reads 150,mmHg
